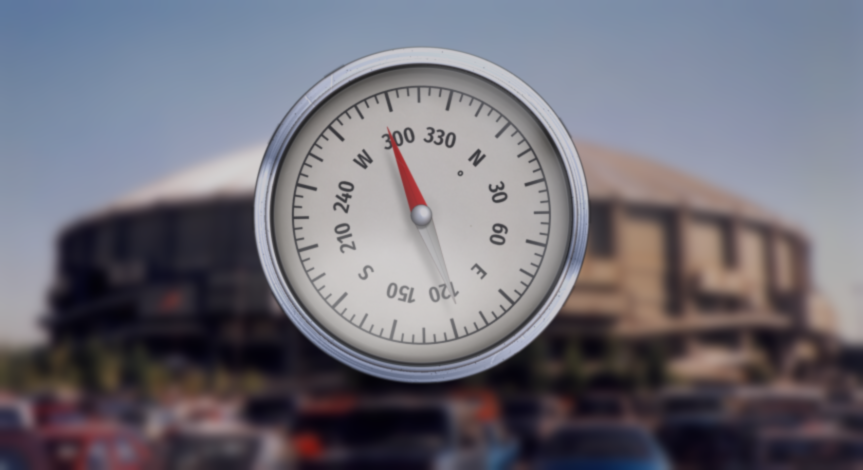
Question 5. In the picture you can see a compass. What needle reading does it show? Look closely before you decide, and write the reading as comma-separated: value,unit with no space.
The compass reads 295,°
